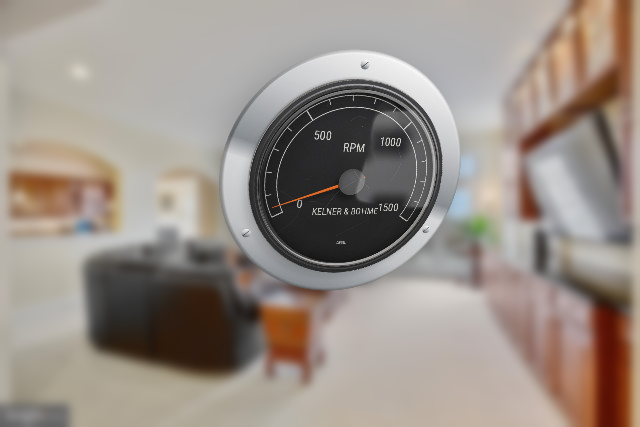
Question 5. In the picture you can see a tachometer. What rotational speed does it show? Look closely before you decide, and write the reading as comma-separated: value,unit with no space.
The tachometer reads 50,rpm
